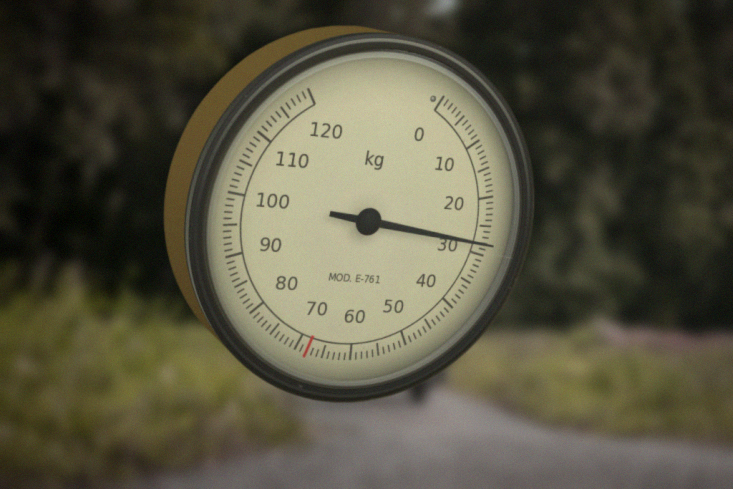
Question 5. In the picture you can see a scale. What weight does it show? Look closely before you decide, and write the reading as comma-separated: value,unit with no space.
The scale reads 28,kg
